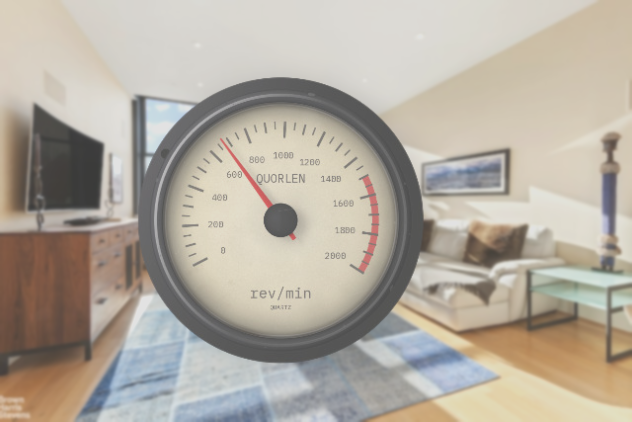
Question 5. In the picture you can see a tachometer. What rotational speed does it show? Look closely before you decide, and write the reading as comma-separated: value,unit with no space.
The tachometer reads 675,rpm
